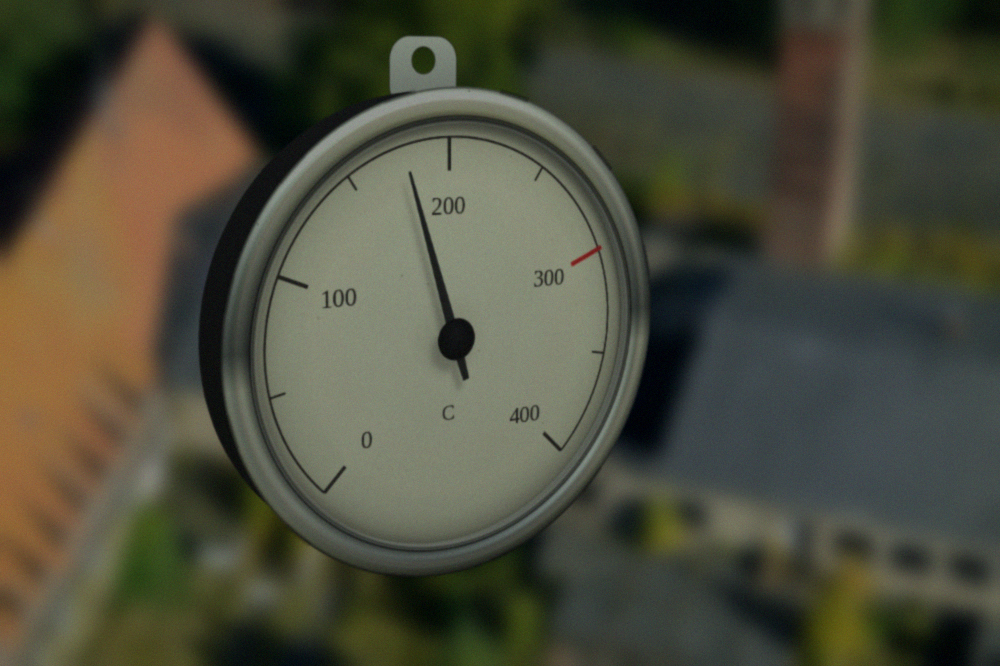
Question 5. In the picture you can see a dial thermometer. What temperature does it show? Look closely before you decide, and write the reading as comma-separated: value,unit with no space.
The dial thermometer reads 175,°C
